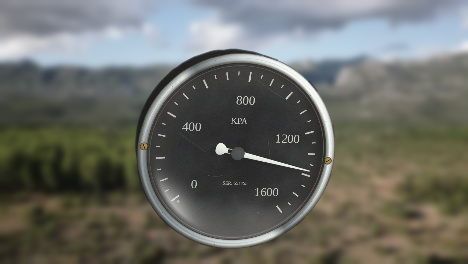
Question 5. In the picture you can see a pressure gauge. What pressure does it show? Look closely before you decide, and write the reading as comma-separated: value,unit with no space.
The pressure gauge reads 1375,kPa
